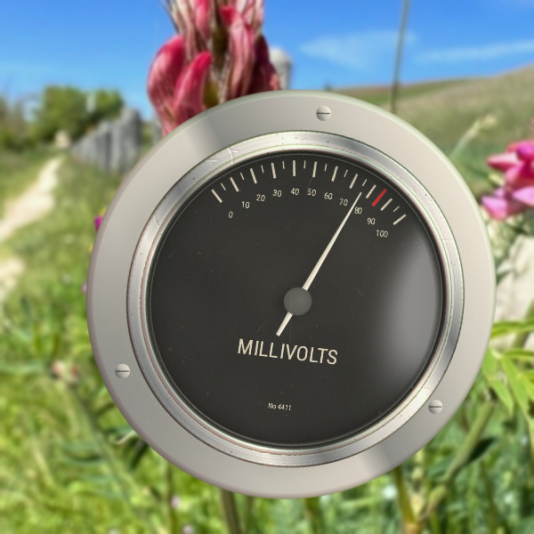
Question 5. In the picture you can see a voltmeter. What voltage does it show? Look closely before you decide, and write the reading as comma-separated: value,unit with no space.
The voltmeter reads 75,mV
